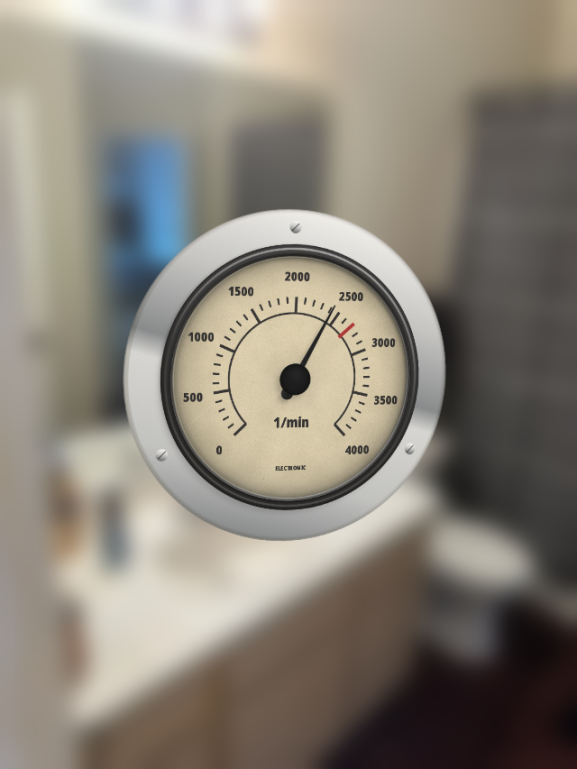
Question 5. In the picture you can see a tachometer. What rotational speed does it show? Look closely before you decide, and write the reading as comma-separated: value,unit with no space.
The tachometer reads 2400,rpm
